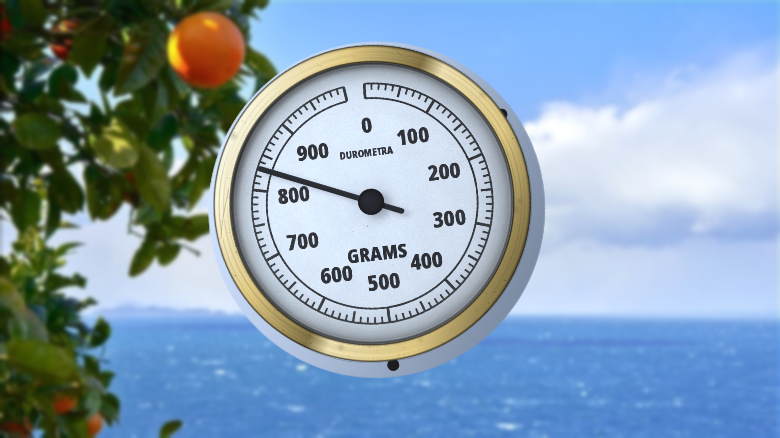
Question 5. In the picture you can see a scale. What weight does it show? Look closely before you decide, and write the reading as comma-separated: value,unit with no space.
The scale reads 830,g
